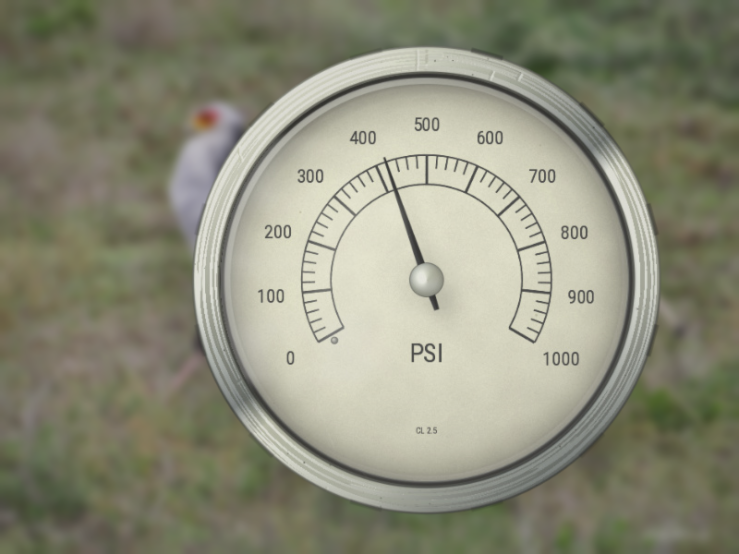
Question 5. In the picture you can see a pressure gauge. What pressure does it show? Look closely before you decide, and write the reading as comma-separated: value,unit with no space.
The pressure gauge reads 420,psi
